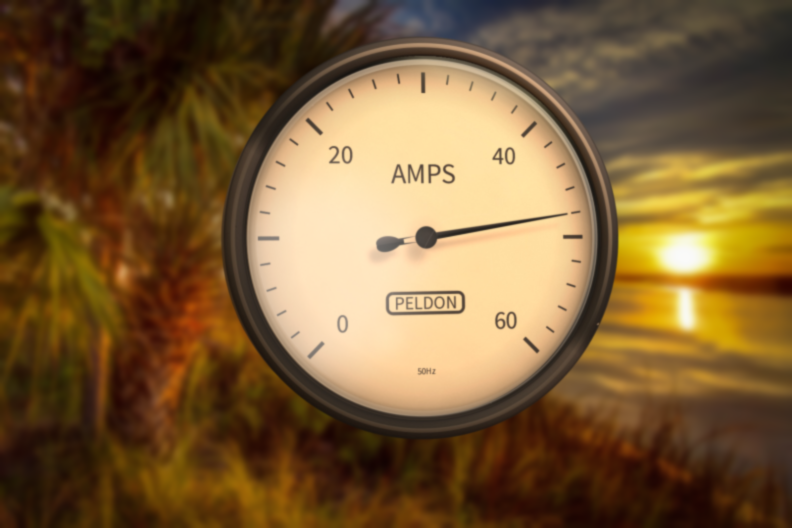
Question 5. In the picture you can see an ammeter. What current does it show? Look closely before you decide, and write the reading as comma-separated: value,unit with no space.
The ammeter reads 48,A
